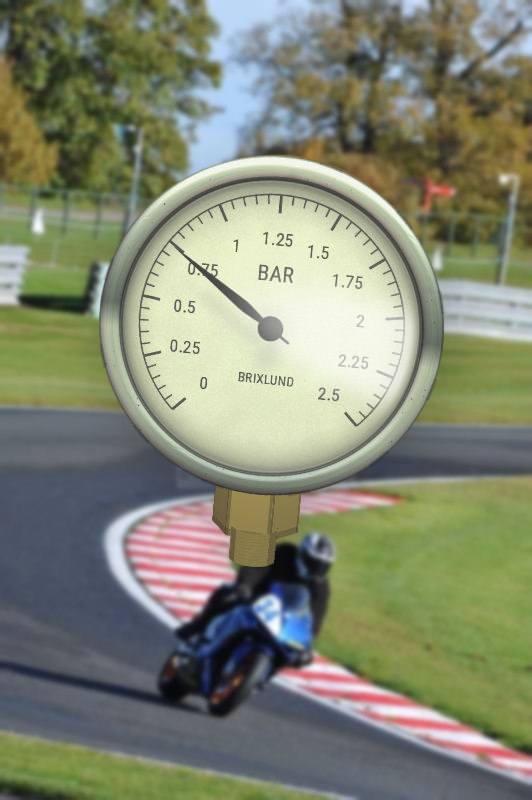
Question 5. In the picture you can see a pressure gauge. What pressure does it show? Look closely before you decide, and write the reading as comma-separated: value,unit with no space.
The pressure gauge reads 0.75,bar
